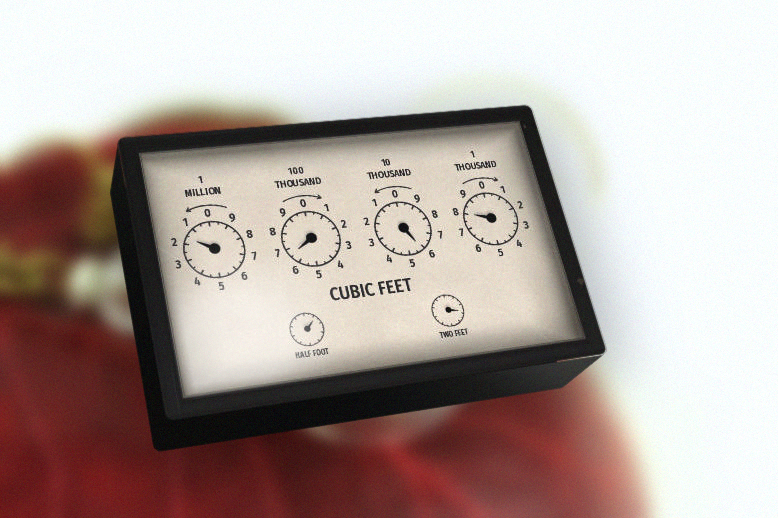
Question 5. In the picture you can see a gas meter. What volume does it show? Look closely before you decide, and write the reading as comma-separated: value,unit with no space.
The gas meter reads 165800,ft³
